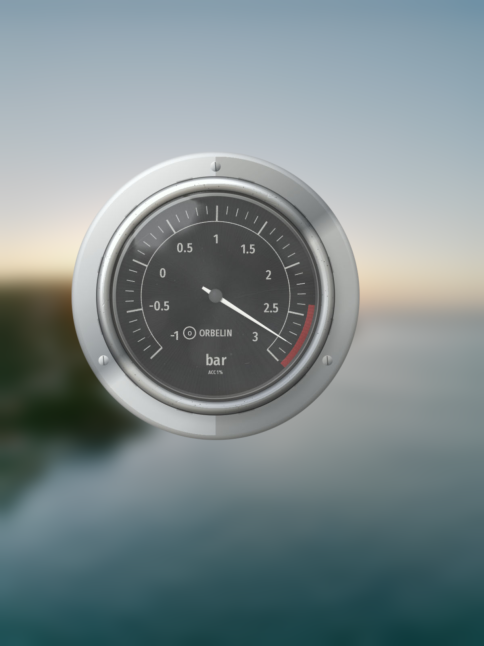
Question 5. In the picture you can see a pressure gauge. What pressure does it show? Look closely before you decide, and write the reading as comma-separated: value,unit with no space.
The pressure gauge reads 2.8,bar
